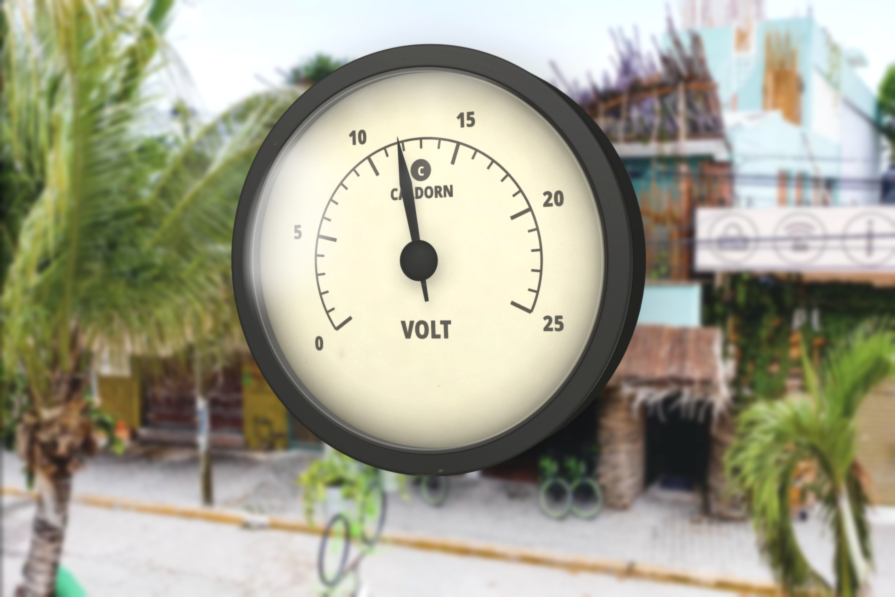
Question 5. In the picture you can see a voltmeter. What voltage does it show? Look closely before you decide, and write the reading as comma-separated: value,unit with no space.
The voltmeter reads 12,V
